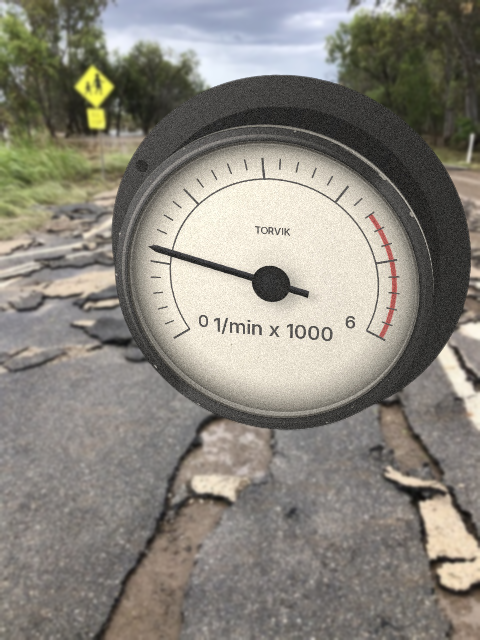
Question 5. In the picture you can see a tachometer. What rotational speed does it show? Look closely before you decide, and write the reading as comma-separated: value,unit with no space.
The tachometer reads 1200,rpm
